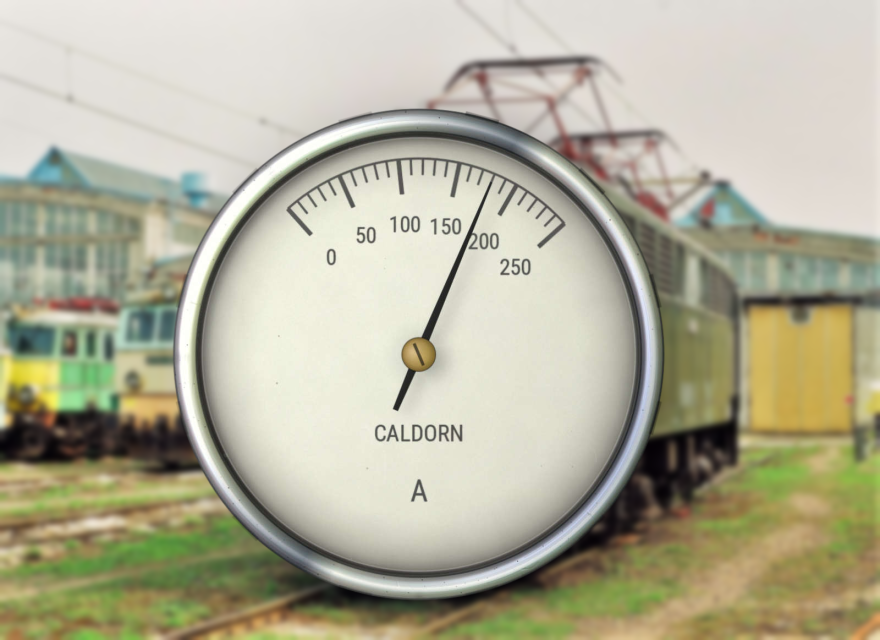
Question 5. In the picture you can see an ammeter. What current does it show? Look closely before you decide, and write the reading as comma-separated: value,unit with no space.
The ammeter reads 180,A
